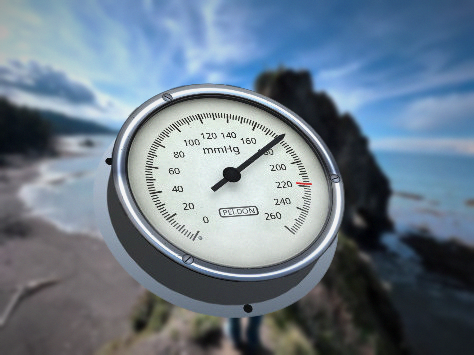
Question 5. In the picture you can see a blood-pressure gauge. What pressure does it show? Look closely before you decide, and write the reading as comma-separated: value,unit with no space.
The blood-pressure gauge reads 180,mmHg
